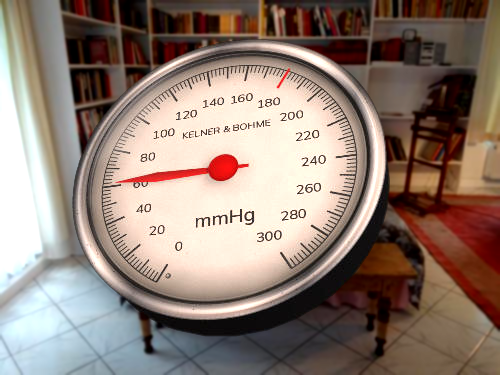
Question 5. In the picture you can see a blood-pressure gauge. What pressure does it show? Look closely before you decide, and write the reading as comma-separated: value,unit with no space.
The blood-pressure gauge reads 60,mmHg
